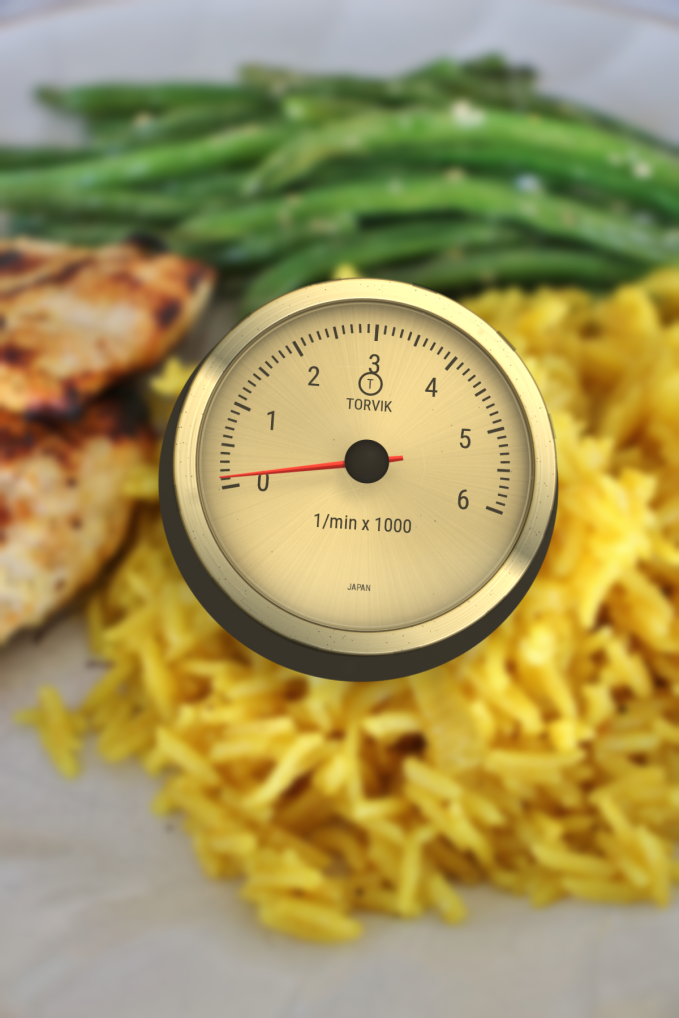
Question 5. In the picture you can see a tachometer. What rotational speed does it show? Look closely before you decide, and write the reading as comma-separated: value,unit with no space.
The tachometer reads 100,rpm
